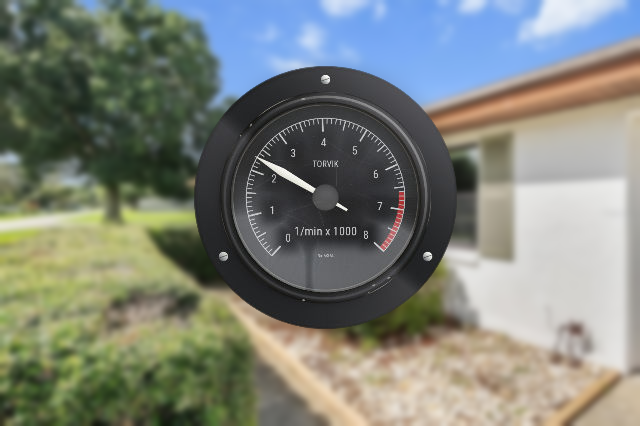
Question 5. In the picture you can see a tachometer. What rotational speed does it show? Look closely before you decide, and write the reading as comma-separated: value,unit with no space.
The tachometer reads 2300,rpm
